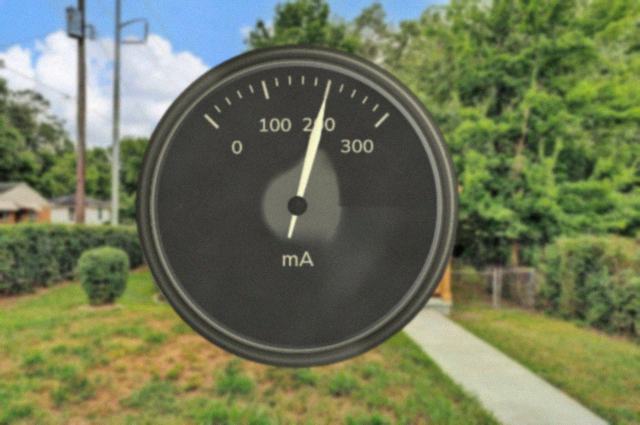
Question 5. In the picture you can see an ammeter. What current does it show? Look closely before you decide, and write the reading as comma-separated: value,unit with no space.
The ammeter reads 200,mA
